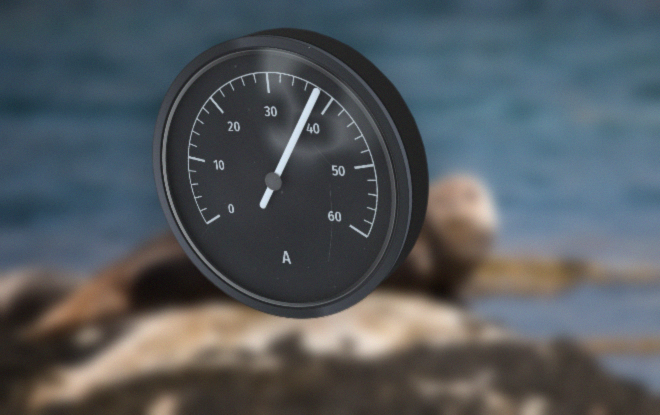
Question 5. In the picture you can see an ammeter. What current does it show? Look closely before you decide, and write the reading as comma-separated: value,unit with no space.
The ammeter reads 38,A
